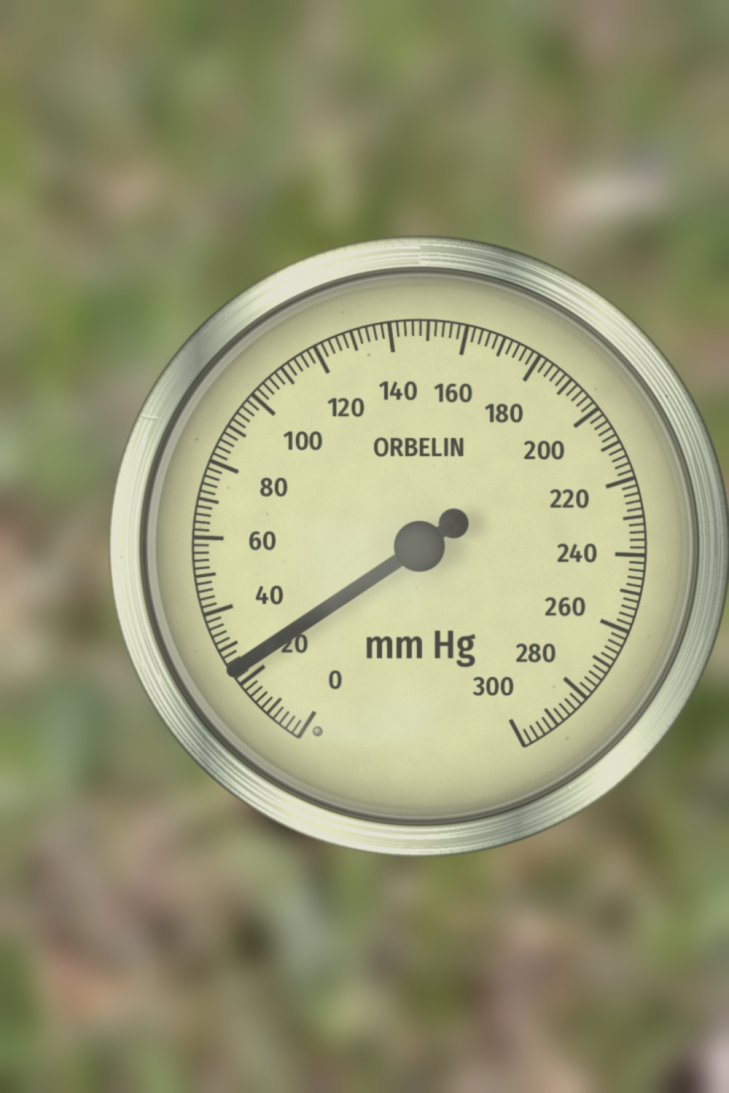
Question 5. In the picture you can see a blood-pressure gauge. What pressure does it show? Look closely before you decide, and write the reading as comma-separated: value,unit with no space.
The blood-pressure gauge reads 24,mmHg
